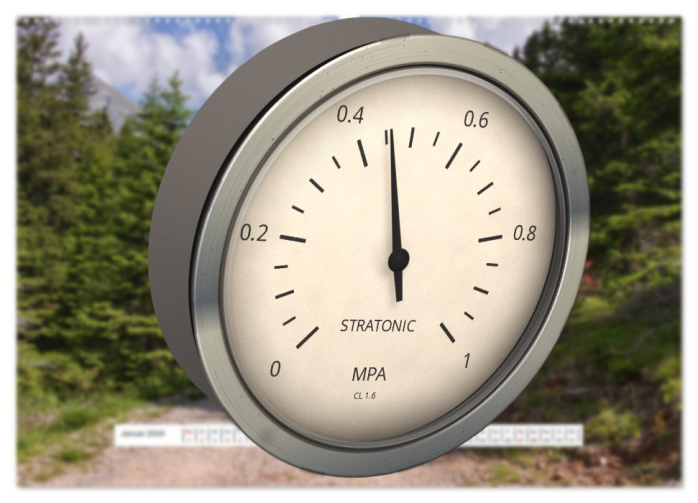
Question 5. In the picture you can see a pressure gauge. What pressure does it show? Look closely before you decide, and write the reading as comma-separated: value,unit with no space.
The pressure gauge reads 0.45,MPa
